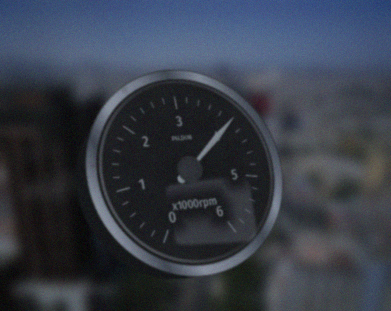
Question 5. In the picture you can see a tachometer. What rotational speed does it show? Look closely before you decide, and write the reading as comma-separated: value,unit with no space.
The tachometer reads 4000,rpm
